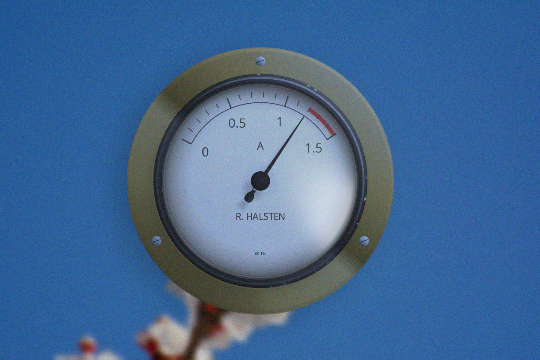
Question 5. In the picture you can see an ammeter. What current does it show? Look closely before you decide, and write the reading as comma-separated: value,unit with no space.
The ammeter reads 1.2,A
